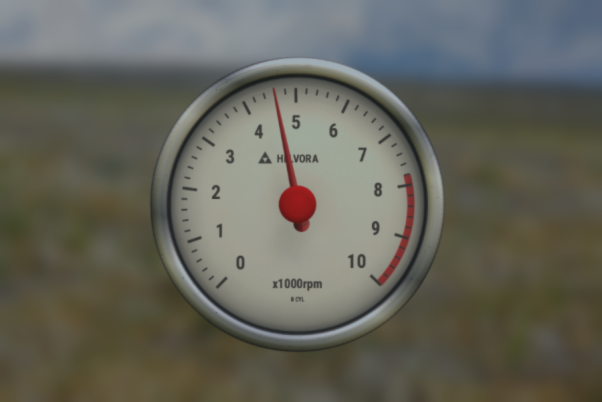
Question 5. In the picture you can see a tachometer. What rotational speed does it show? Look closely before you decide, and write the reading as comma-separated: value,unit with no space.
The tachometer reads 4600,rpm
